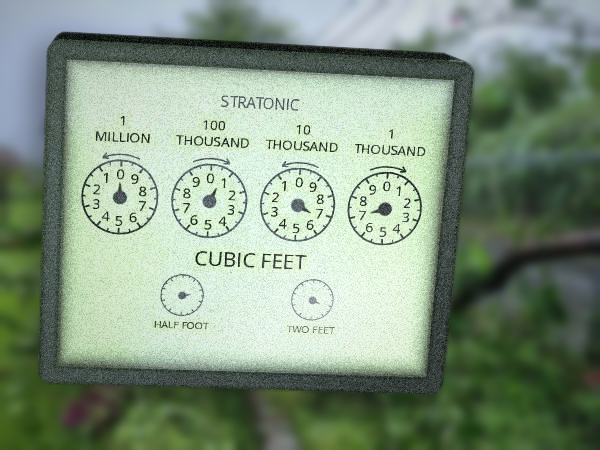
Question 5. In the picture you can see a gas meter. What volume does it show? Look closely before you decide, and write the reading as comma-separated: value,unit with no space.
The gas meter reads 6700,ft³
